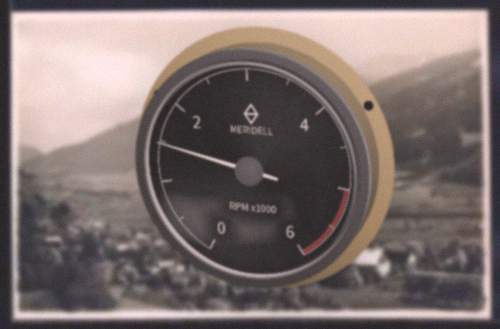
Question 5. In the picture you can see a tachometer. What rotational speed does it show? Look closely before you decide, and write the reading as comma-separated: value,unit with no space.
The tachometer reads 1500,rpm
